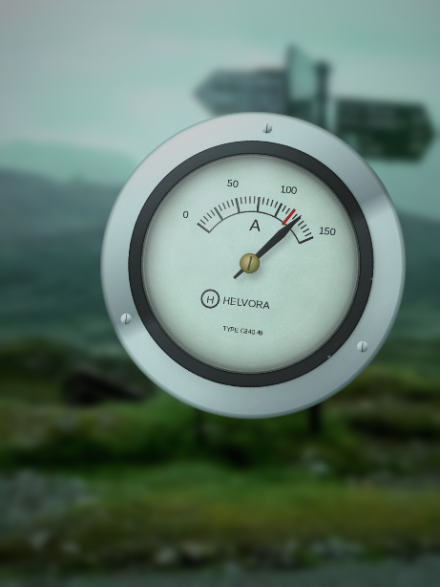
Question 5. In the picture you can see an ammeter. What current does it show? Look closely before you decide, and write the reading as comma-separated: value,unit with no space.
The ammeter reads 125,A
